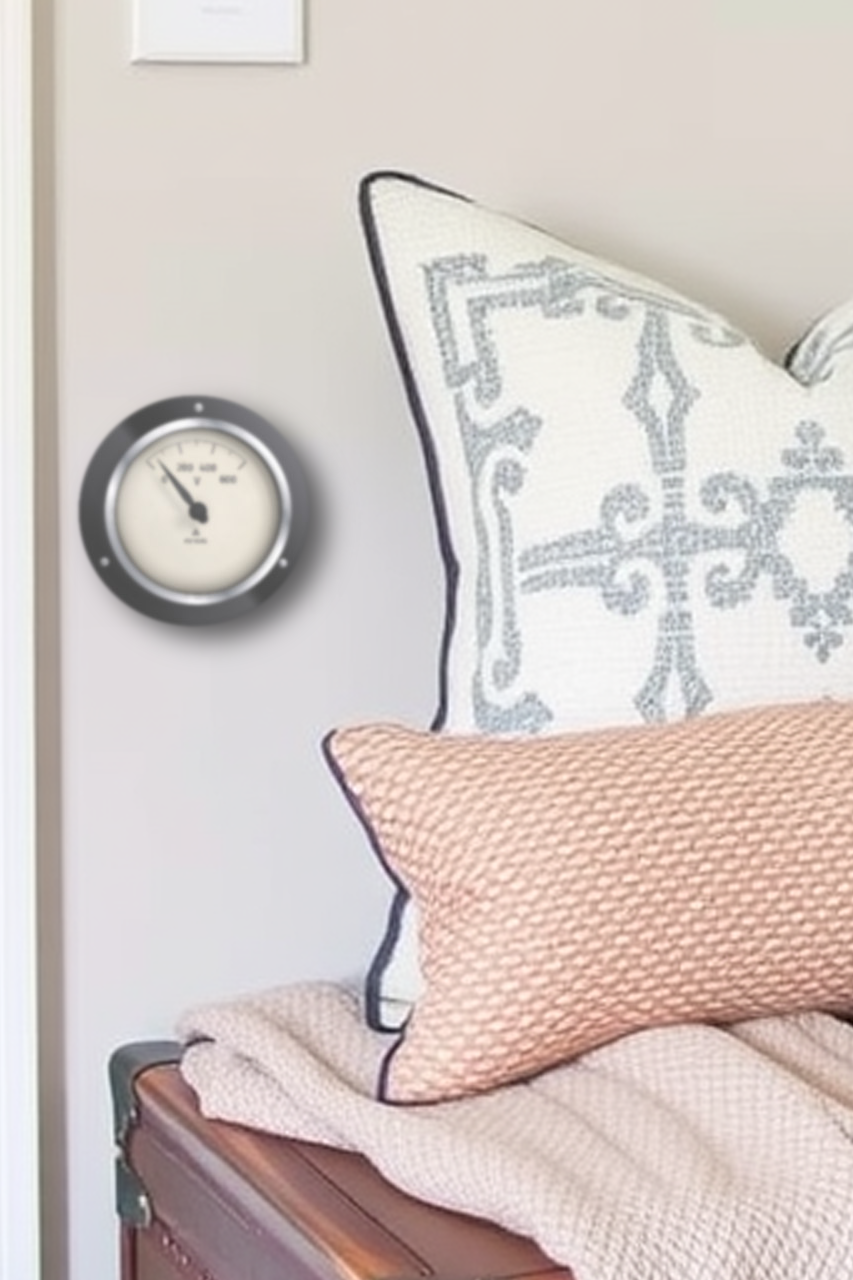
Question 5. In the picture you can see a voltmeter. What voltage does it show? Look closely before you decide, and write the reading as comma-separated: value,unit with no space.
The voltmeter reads 50,V
